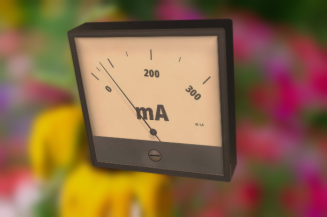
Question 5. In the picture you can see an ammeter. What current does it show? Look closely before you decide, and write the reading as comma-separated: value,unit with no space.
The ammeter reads 75,mA
